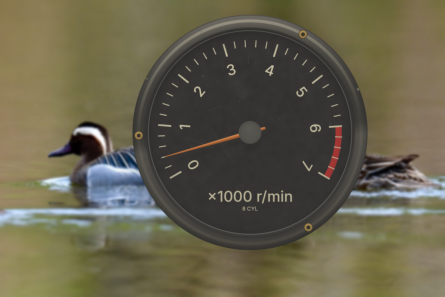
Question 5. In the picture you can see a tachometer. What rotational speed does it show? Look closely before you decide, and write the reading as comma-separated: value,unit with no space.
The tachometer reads 400,rpm
